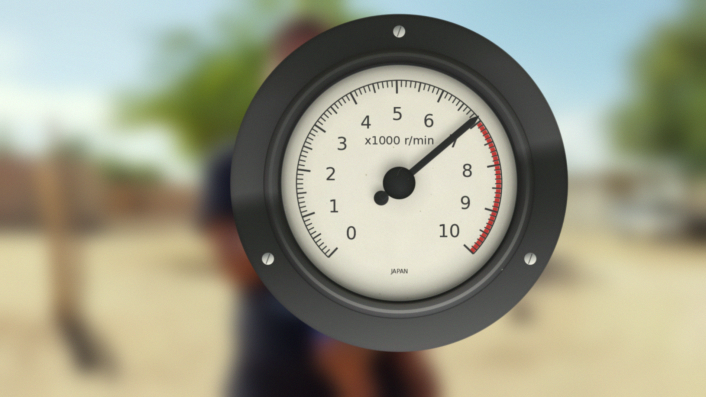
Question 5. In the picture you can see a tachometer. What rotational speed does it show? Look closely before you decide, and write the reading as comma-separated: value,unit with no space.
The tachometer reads 6900,rpm
